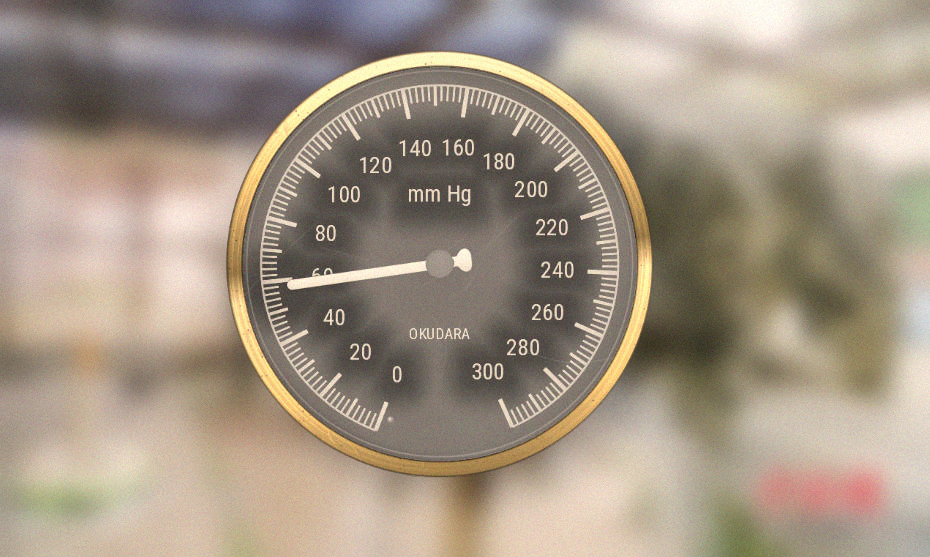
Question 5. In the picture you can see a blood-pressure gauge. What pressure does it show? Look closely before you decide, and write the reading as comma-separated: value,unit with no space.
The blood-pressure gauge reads 58,mmHg
